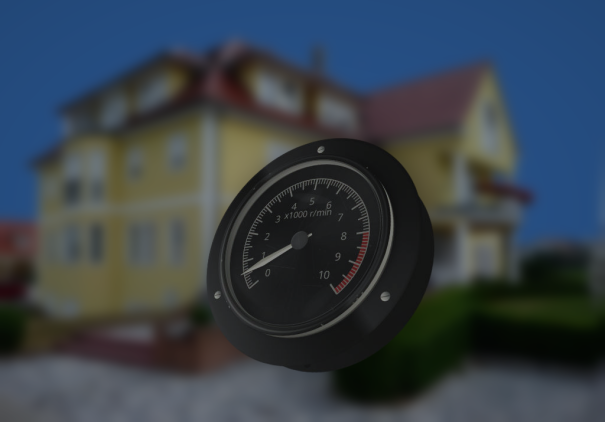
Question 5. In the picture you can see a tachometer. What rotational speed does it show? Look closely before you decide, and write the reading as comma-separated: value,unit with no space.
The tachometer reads 500,rpm
